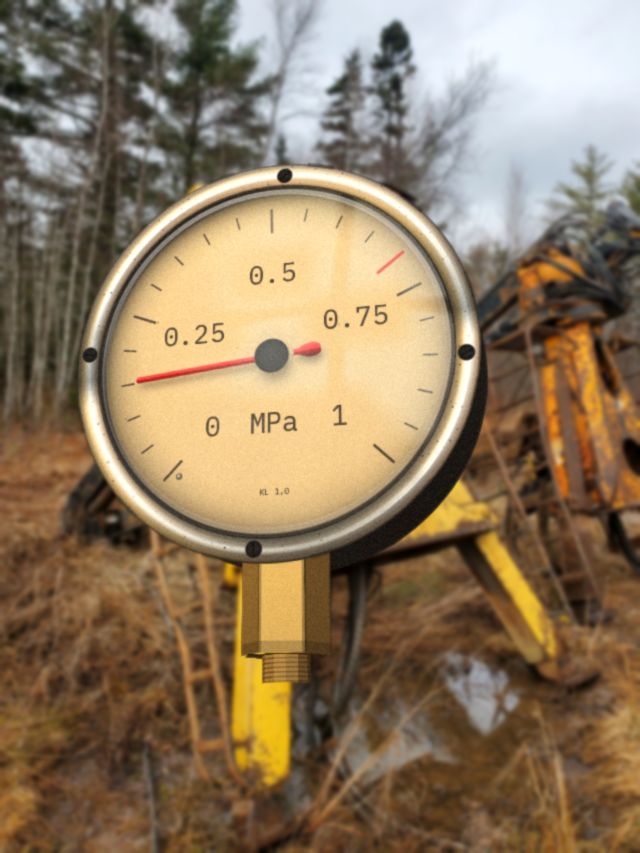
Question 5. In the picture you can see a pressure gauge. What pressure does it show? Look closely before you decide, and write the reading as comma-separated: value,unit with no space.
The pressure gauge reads 0.15,MPa
